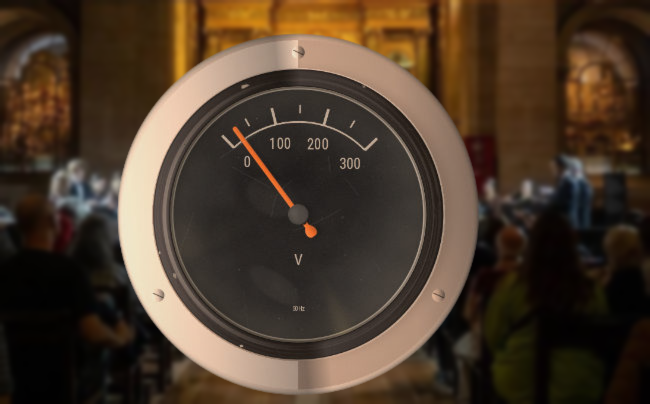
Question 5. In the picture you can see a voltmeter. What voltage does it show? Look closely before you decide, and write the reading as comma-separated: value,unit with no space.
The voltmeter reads 25,V
